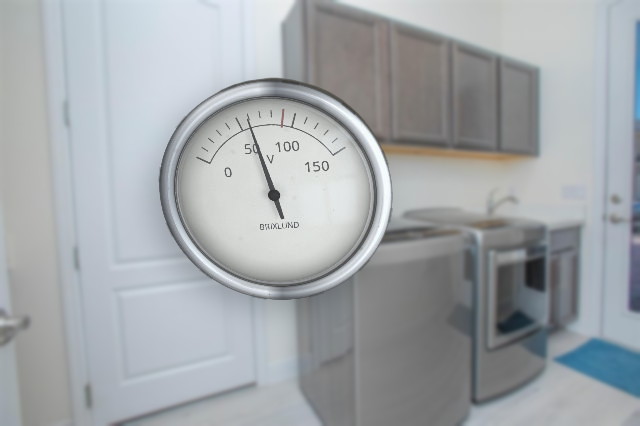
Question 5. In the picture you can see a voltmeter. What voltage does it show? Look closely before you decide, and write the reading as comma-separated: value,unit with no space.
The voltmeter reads 60,V
